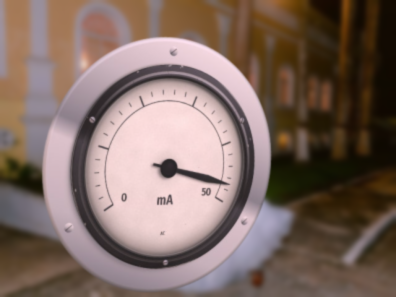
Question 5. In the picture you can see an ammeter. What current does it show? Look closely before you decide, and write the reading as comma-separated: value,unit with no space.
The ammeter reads 47,mA
